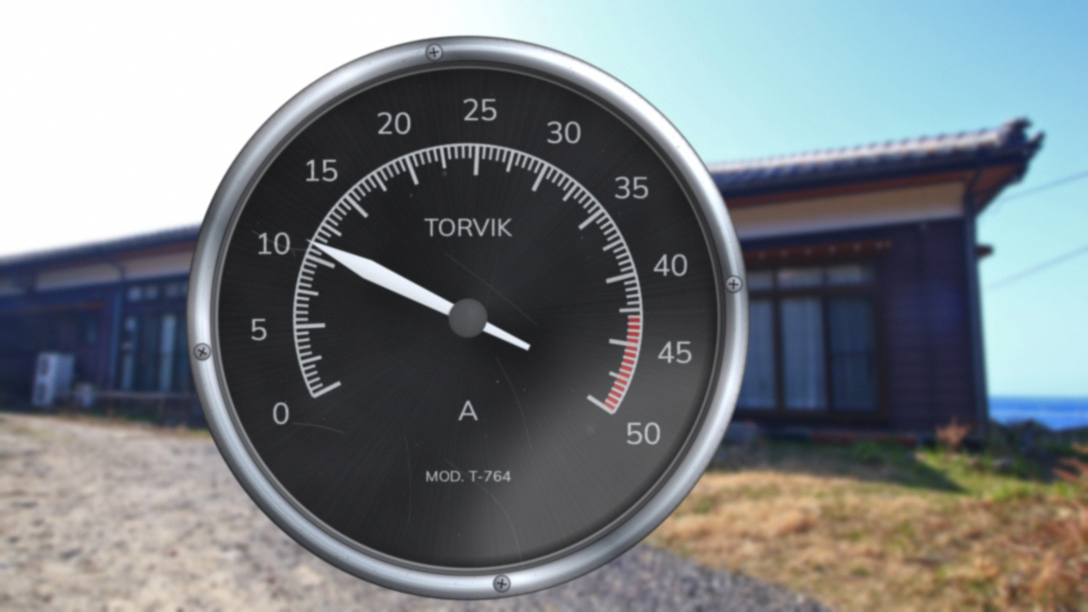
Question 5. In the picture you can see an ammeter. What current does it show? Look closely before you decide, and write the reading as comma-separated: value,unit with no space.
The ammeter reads 11,A
